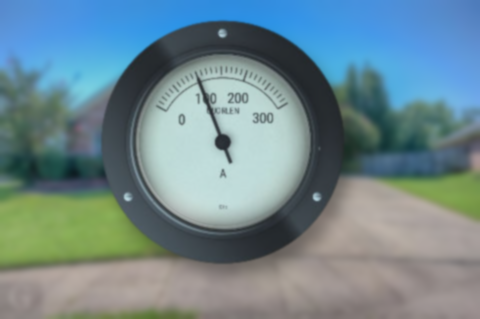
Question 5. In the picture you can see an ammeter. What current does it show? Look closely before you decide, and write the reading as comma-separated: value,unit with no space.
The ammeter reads 100,A
